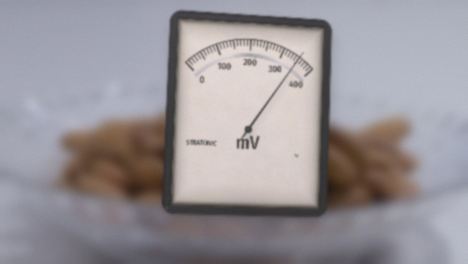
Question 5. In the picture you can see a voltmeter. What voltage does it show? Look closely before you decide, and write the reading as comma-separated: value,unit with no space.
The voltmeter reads 350,mV
